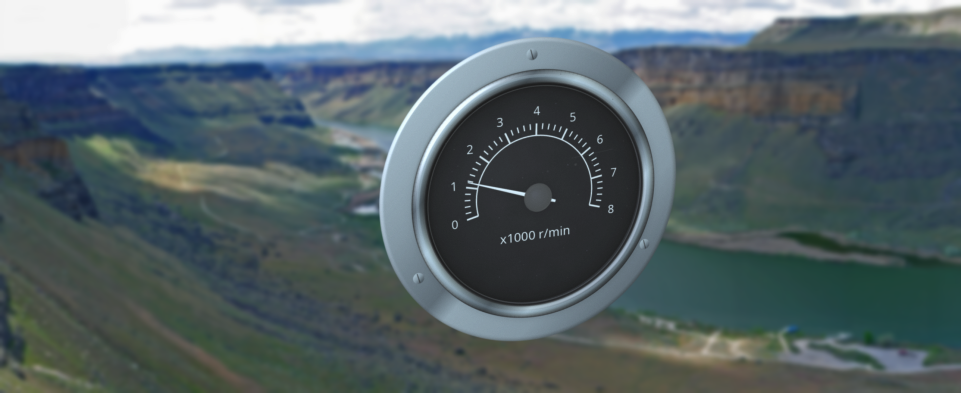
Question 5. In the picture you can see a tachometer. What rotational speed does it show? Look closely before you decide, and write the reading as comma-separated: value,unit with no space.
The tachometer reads 1200,rpm
